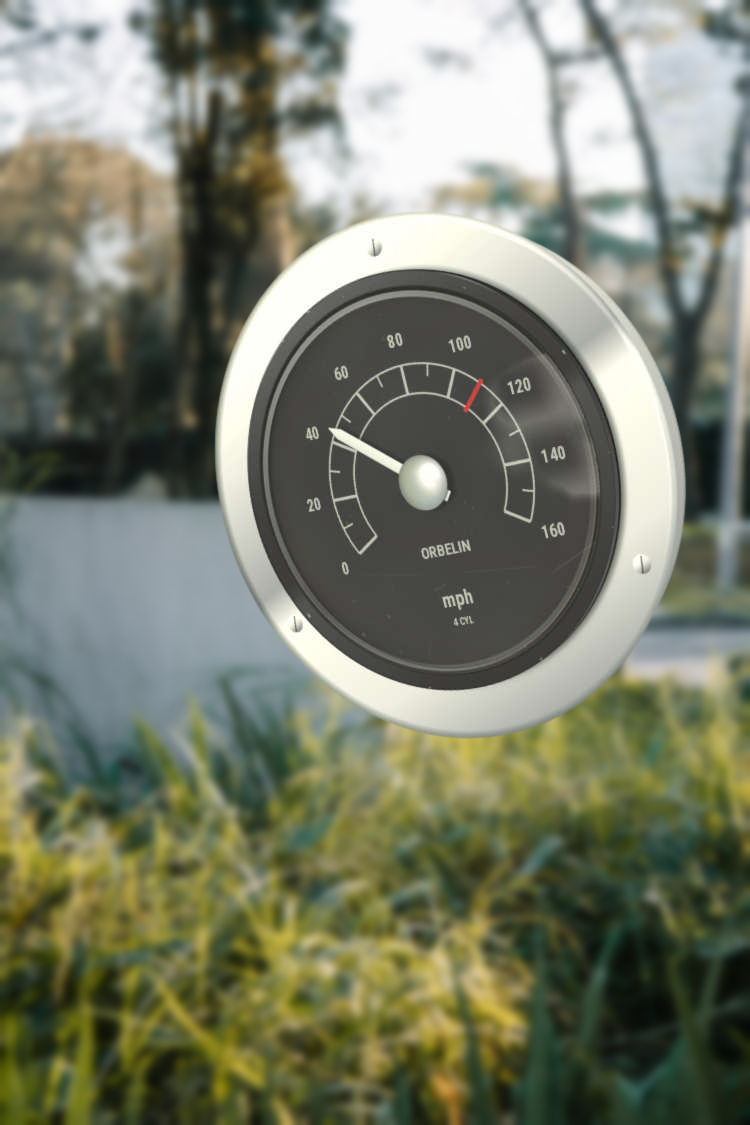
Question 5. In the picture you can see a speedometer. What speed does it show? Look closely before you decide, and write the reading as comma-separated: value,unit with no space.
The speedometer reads 45,mph
